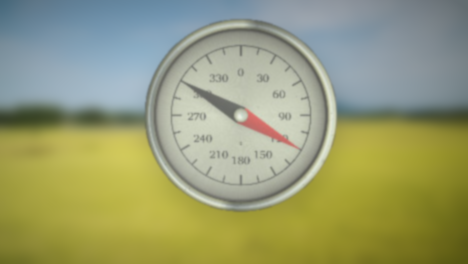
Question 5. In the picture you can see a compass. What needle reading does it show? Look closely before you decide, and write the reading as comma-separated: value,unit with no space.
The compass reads 120,°
